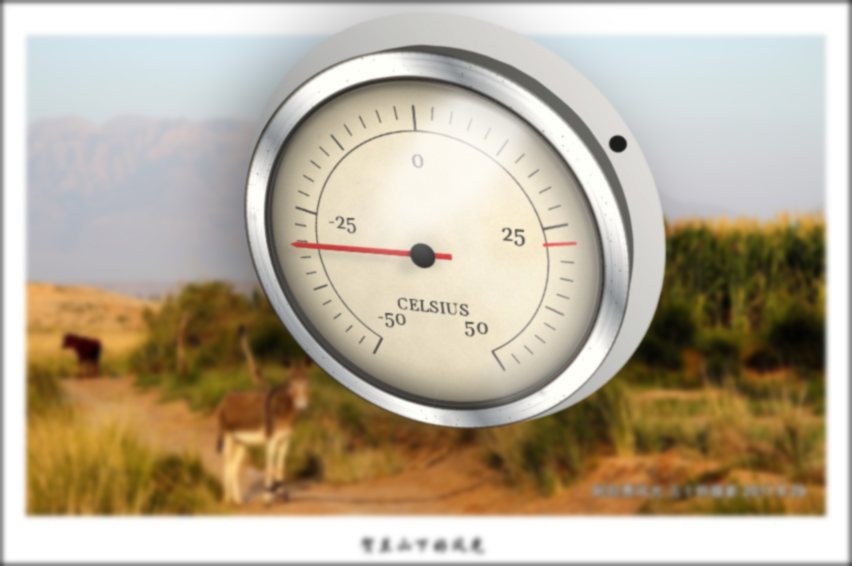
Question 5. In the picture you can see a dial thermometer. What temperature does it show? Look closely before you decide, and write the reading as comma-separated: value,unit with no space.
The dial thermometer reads -30,°C
